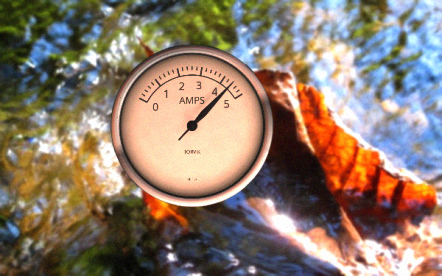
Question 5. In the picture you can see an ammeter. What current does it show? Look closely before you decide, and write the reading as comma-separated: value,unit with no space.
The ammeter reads 4.4,A
